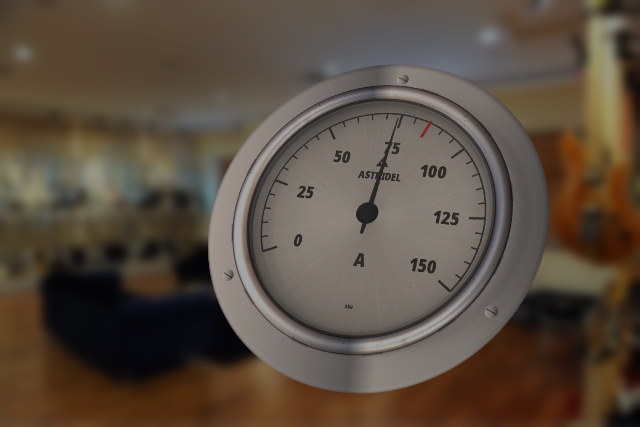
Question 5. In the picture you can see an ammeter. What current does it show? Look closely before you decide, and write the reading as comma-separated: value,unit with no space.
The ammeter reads 75,A
